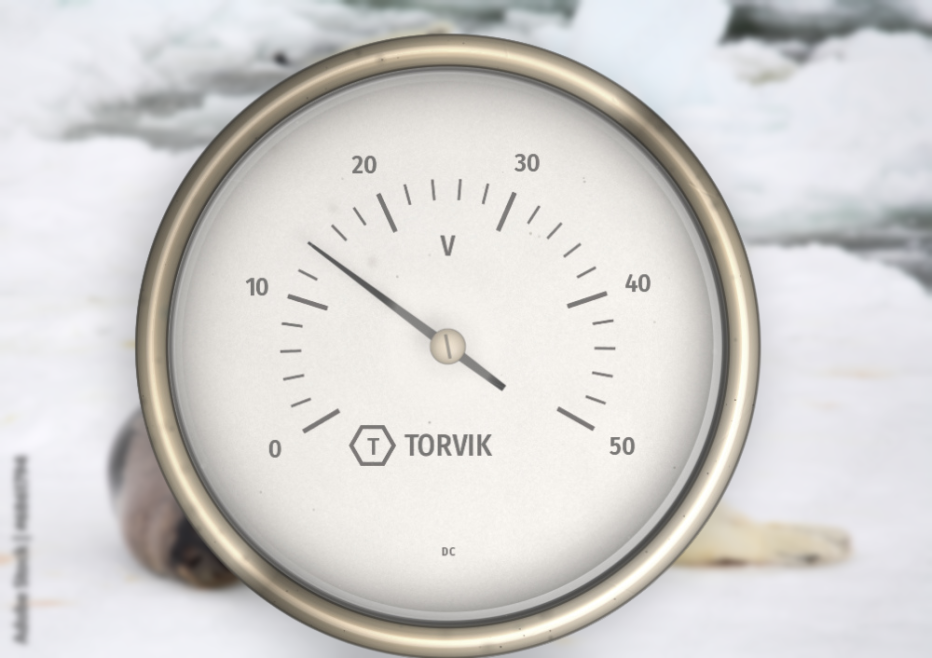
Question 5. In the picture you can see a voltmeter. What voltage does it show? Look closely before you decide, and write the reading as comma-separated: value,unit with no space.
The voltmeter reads 14,V
